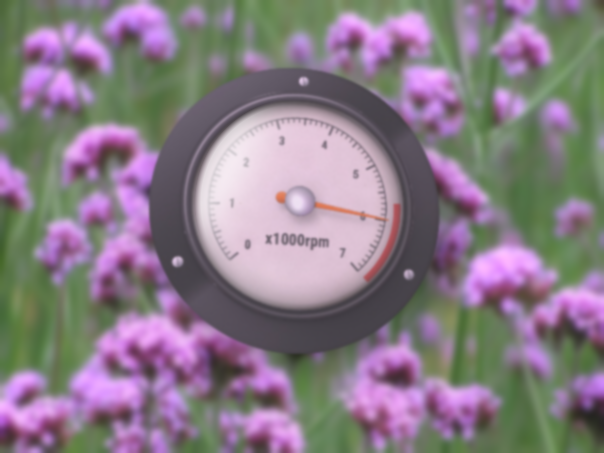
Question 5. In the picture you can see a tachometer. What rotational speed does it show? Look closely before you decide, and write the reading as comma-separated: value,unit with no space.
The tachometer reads 6000,rpm
